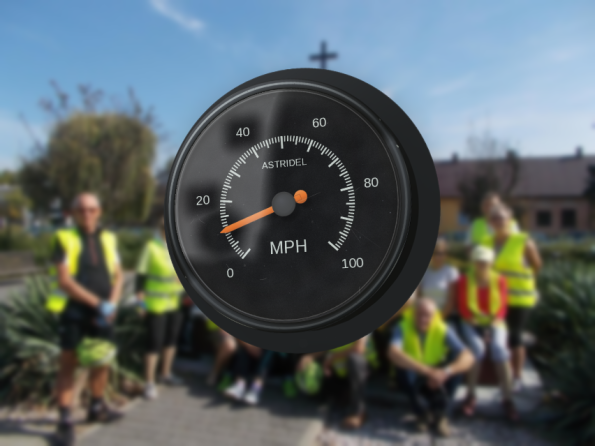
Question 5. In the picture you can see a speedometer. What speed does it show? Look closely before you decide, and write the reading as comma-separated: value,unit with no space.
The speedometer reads 10,mph
